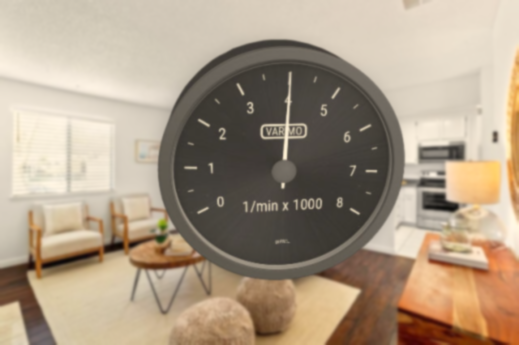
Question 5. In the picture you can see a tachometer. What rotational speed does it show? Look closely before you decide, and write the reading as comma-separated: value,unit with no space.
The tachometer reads 4000,rpm
